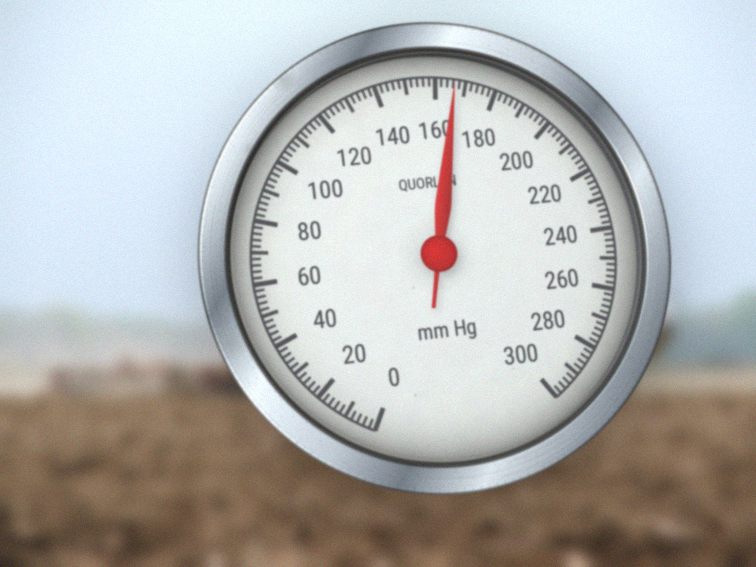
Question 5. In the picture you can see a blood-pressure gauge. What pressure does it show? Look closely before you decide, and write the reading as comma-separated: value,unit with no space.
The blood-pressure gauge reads 166,mmHg
